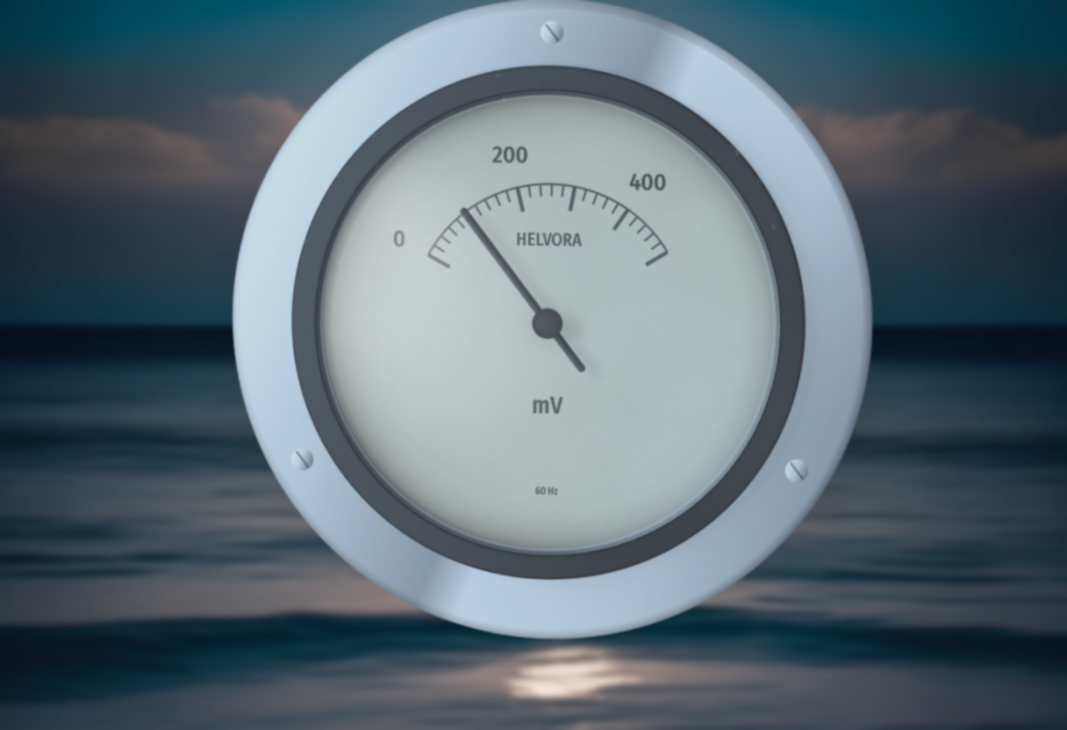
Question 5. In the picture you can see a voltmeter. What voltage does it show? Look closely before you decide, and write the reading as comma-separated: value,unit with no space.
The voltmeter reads 100,mV
